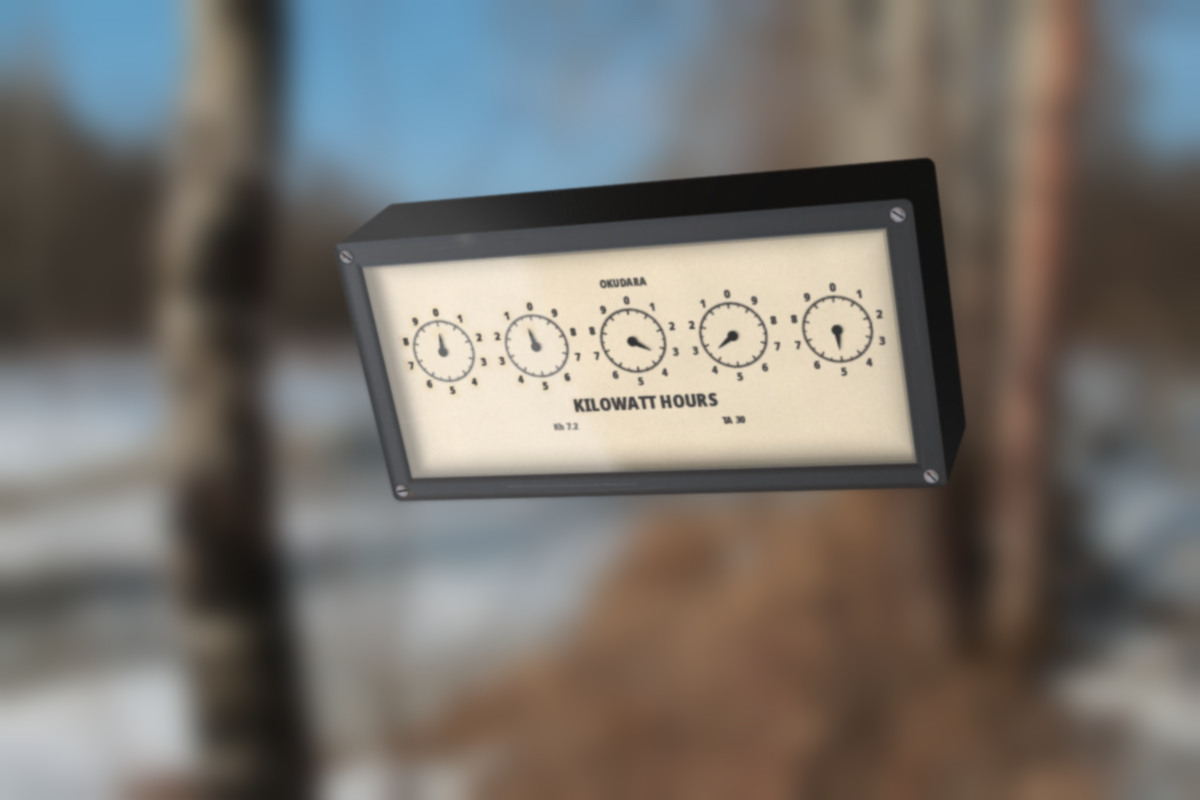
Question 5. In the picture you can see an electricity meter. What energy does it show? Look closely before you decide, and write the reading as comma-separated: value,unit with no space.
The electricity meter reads 335,kWh
